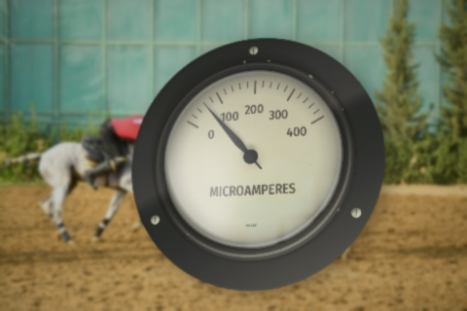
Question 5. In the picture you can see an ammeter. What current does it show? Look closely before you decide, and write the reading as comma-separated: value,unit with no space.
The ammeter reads 60,µA
